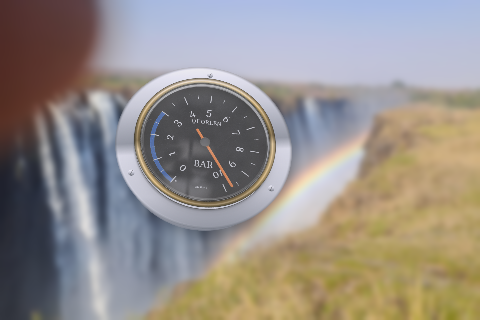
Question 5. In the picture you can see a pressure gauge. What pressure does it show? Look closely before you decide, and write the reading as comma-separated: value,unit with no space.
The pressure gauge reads 9.75,bar
